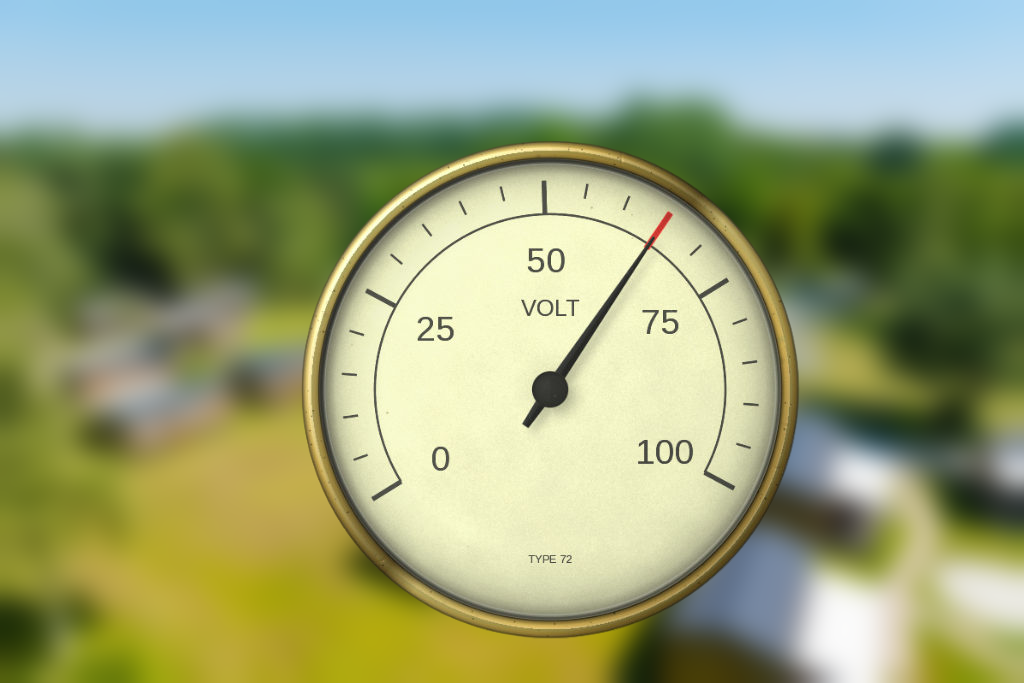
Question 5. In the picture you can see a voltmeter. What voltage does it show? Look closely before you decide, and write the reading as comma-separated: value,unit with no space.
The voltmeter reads 65,V
